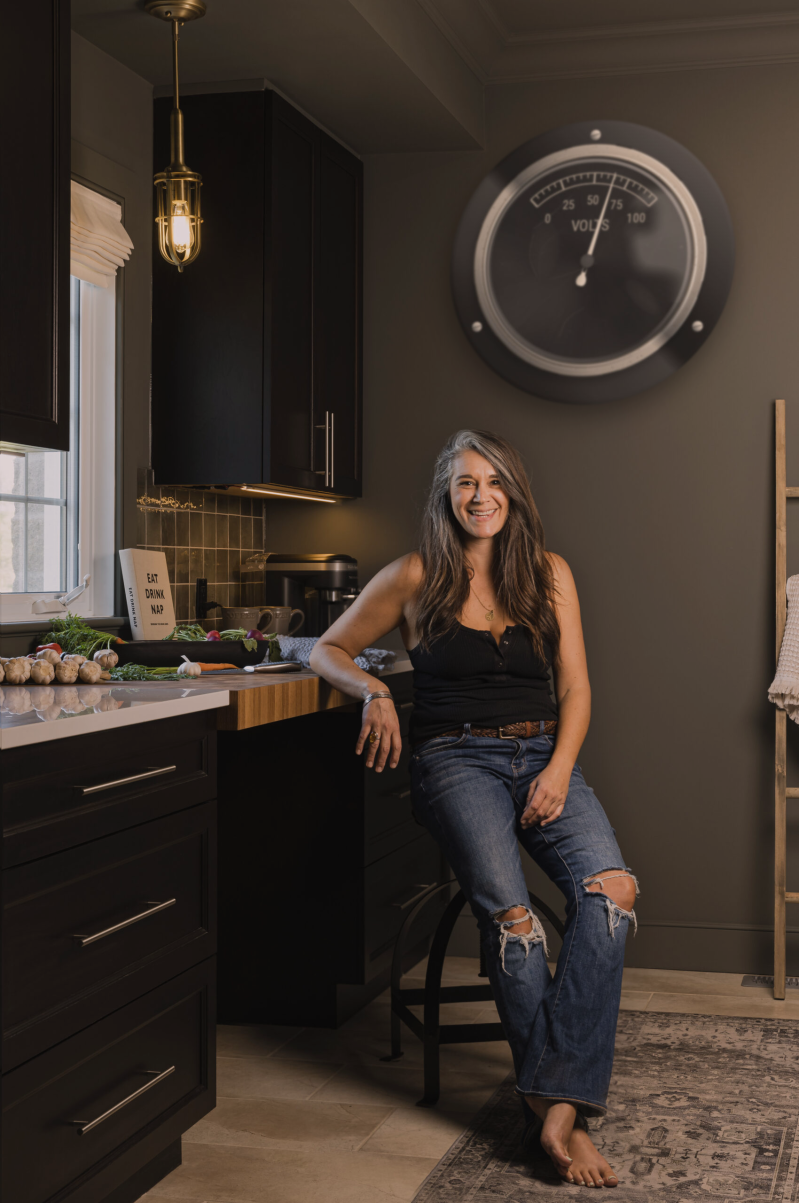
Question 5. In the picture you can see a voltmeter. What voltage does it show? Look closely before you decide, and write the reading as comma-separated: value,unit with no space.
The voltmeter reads 65,V
